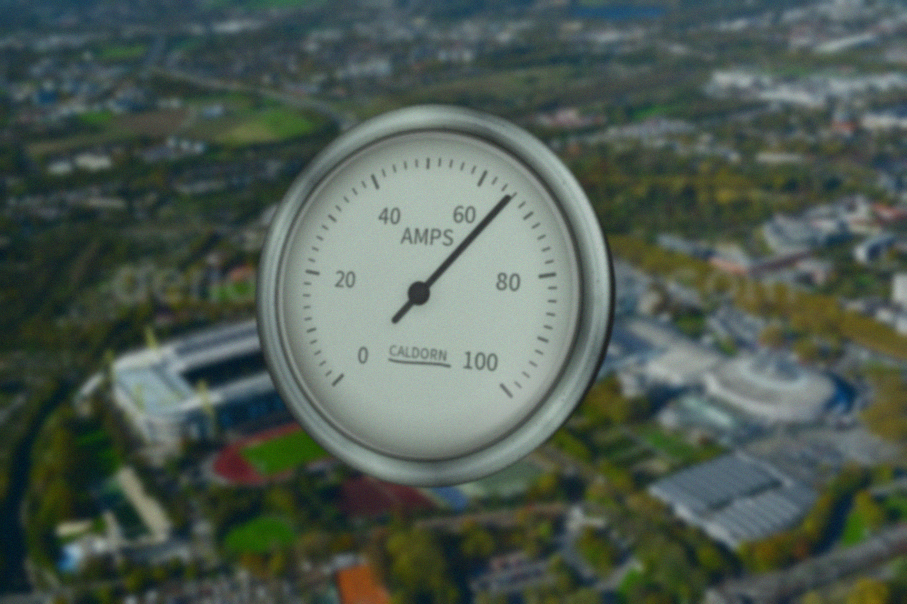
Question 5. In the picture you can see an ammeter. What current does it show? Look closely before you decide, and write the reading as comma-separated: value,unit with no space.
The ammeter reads 66,A
